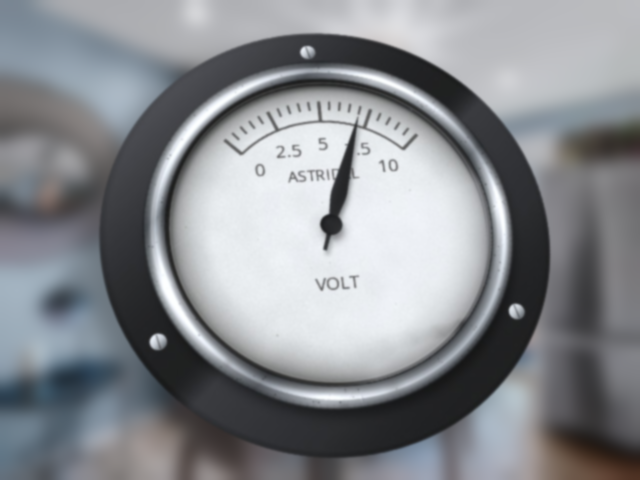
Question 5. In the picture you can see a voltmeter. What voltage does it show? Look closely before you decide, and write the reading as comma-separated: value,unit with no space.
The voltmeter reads 7,V
